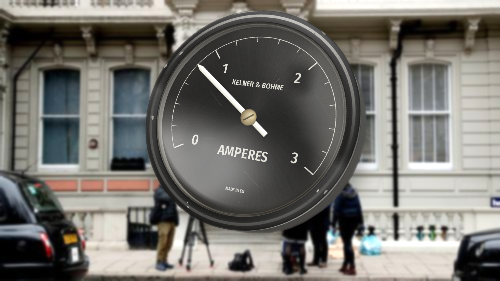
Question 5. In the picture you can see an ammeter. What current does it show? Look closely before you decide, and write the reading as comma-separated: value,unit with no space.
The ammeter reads 0.8,A
